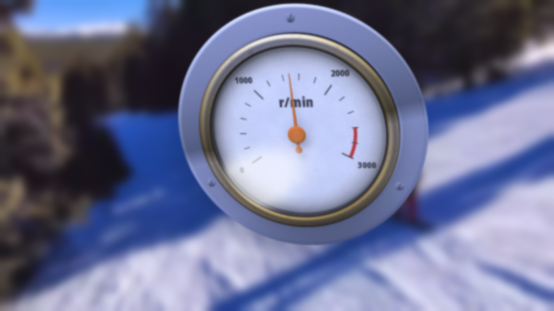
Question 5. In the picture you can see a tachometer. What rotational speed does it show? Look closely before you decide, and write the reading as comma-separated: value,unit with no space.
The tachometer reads 1500,rpm
